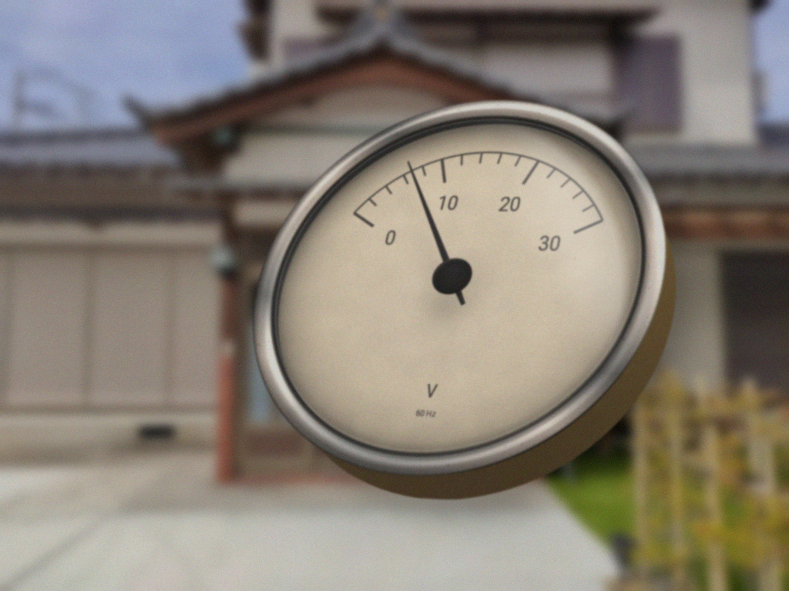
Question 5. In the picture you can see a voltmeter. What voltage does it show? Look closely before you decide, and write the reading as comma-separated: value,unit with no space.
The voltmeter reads 7,V
